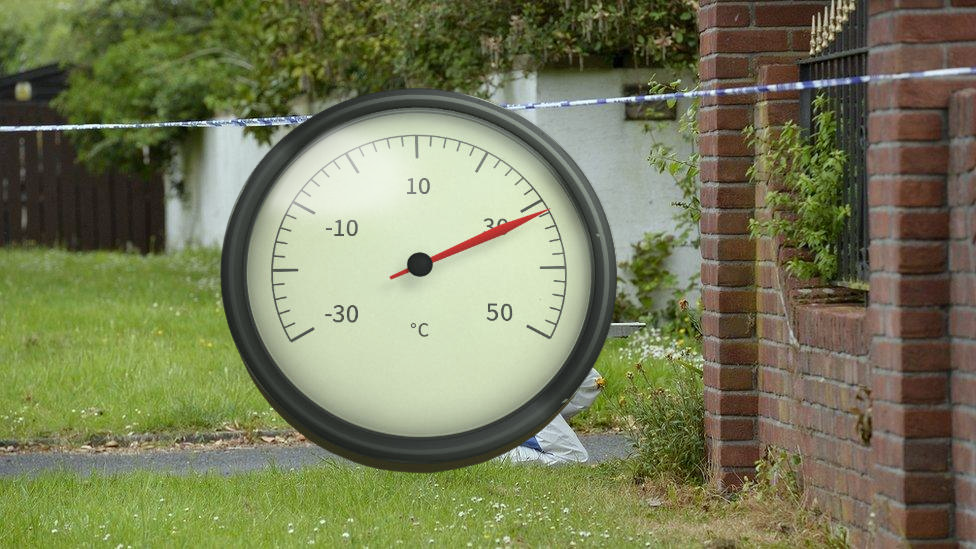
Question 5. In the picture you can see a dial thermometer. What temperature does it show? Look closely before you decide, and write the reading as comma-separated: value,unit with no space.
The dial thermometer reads 32,°C
